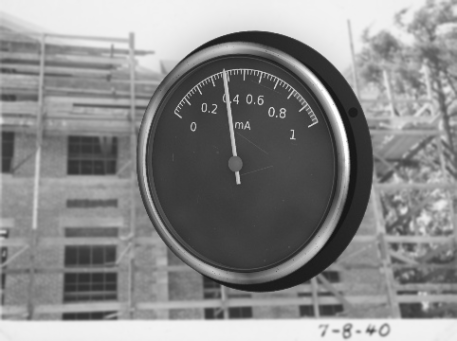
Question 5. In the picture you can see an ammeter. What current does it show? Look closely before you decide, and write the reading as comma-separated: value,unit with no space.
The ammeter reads 0.4,mA
